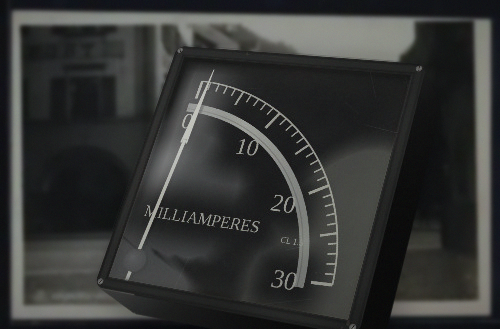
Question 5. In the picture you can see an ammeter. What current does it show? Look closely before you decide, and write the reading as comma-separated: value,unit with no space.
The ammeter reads 1,mA
